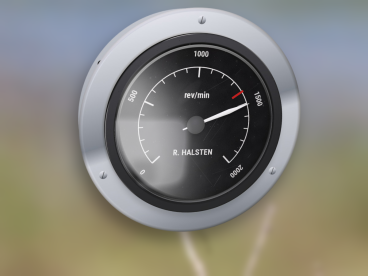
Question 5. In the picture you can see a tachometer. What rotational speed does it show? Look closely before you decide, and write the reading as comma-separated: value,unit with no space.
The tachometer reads 1500,rpm
